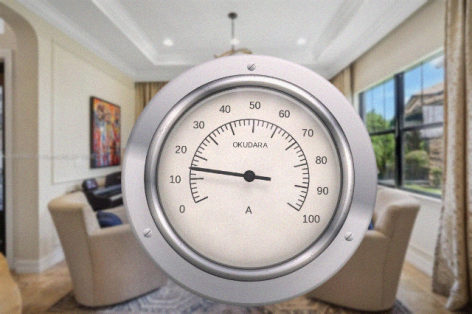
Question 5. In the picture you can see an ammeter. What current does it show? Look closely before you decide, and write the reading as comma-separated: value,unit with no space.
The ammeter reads 14,A
